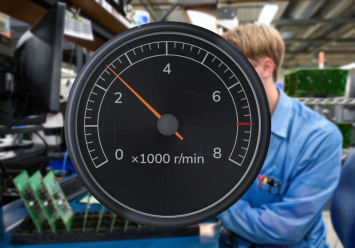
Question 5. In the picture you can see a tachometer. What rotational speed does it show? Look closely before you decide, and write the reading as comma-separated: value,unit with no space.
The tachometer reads 2500,rpm
